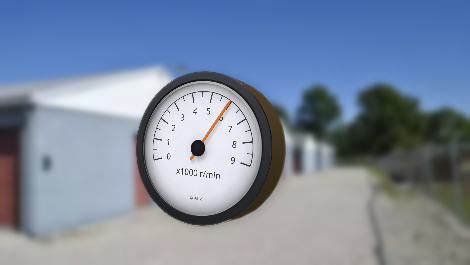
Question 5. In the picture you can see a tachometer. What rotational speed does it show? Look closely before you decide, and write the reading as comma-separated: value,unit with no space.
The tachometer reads 6000,rpm
